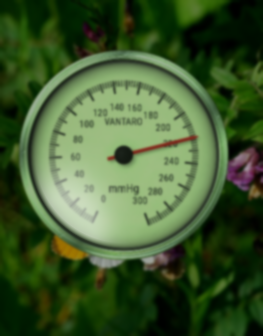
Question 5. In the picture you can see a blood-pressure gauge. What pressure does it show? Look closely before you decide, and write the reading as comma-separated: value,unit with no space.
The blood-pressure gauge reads 220,mmHg
